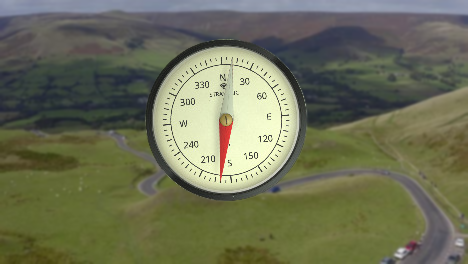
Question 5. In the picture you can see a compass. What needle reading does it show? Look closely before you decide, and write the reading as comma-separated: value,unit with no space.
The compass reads 190,°
